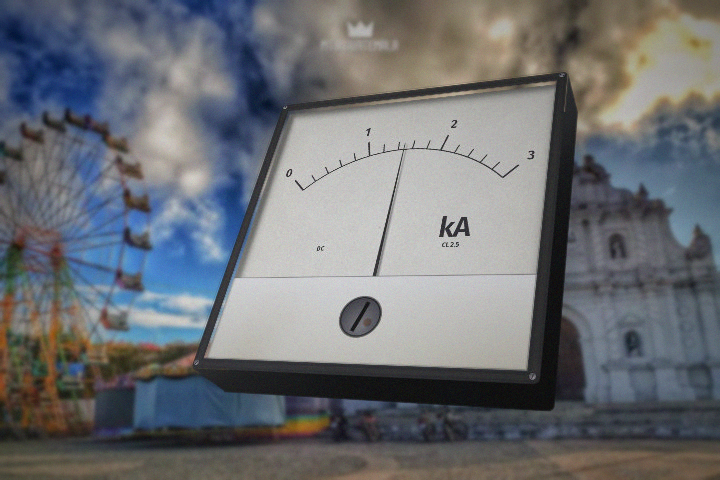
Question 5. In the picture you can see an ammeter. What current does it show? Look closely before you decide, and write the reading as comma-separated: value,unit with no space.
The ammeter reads 1.5,kA
